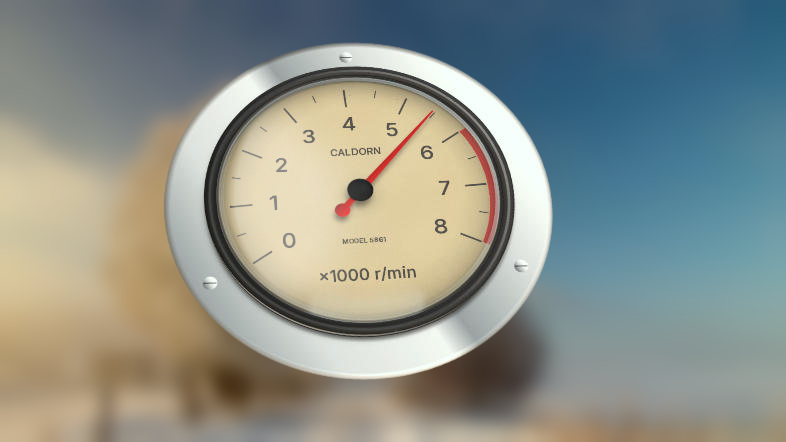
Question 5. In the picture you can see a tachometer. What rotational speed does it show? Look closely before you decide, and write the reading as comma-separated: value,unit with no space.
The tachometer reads 5500,rpm
